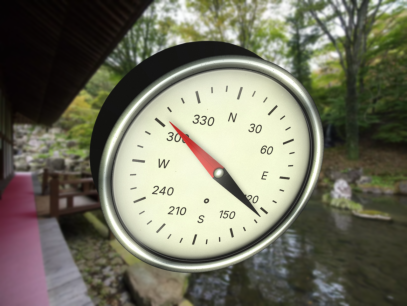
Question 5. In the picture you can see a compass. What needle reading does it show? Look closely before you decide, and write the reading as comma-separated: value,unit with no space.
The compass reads 305,°
